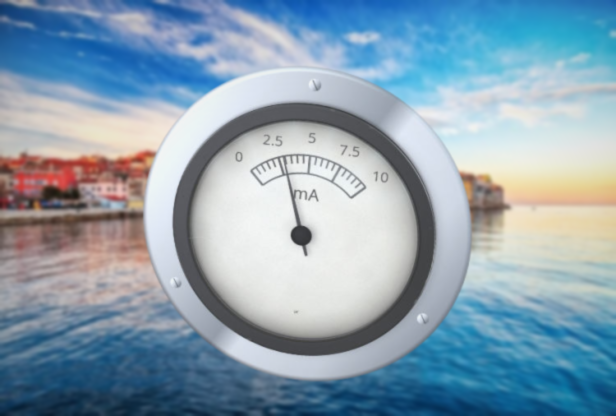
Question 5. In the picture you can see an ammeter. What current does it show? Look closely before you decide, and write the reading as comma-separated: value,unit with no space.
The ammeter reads 3,mA
